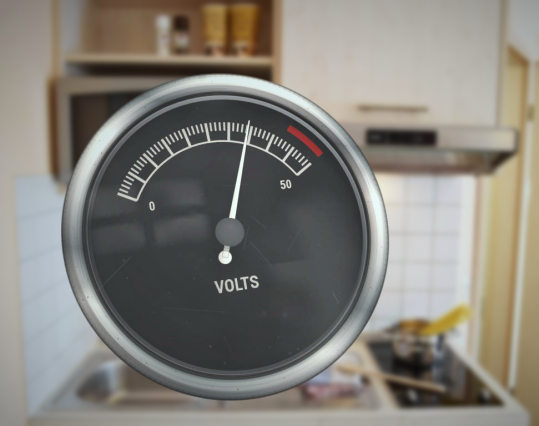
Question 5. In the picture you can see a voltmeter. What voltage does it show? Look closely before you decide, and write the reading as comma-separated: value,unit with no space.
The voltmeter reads 34,V
